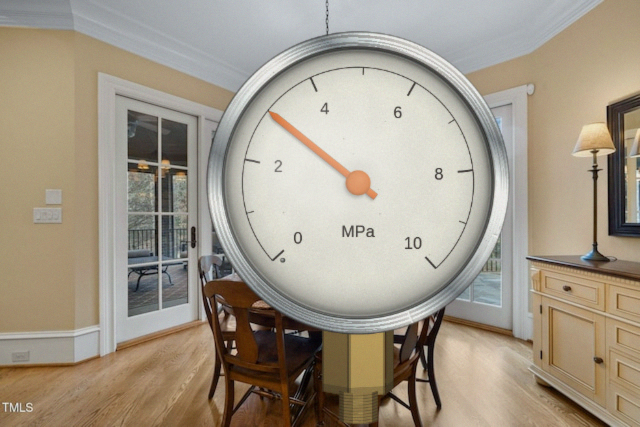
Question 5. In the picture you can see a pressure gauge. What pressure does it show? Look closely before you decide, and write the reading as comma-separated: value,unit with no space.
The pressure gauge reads 3,MPa
